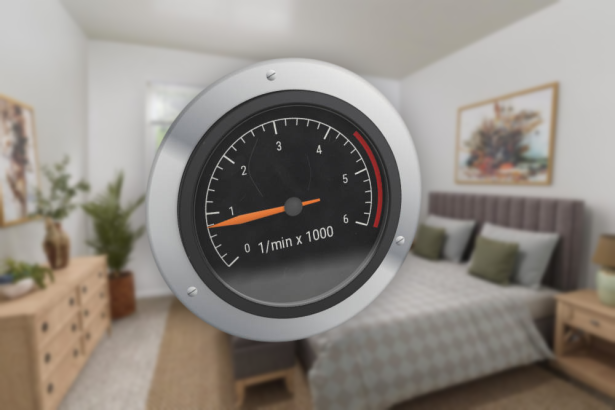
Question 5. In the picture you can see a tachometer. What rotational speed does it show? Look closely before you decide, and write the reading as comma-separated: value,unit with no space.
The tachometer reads 800,rpm
